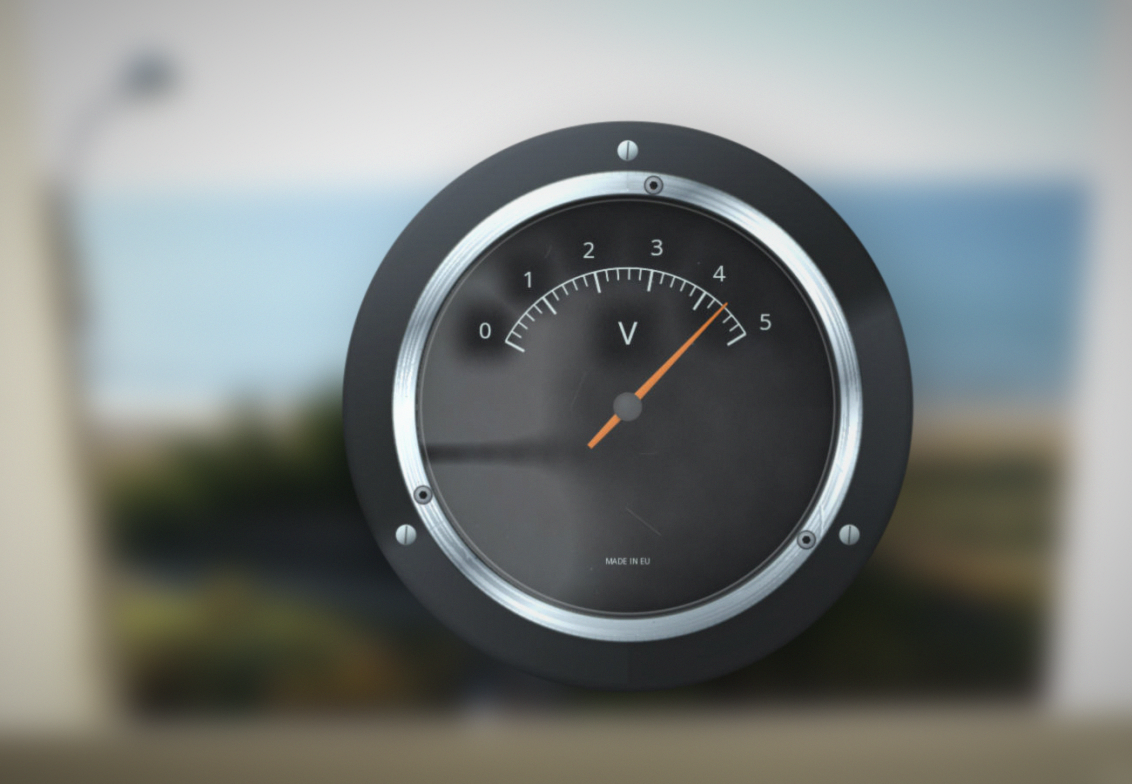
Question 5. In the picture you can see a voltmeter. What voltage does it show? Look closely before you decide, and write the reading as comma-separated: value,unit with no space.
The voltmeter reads 4.4,V
